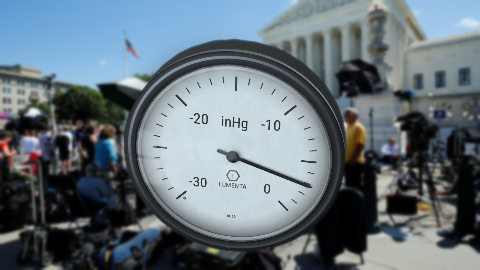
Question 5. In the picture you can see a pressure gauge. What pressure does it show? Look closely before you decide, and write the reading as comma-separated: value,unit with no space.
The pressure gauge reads -3,inHg
